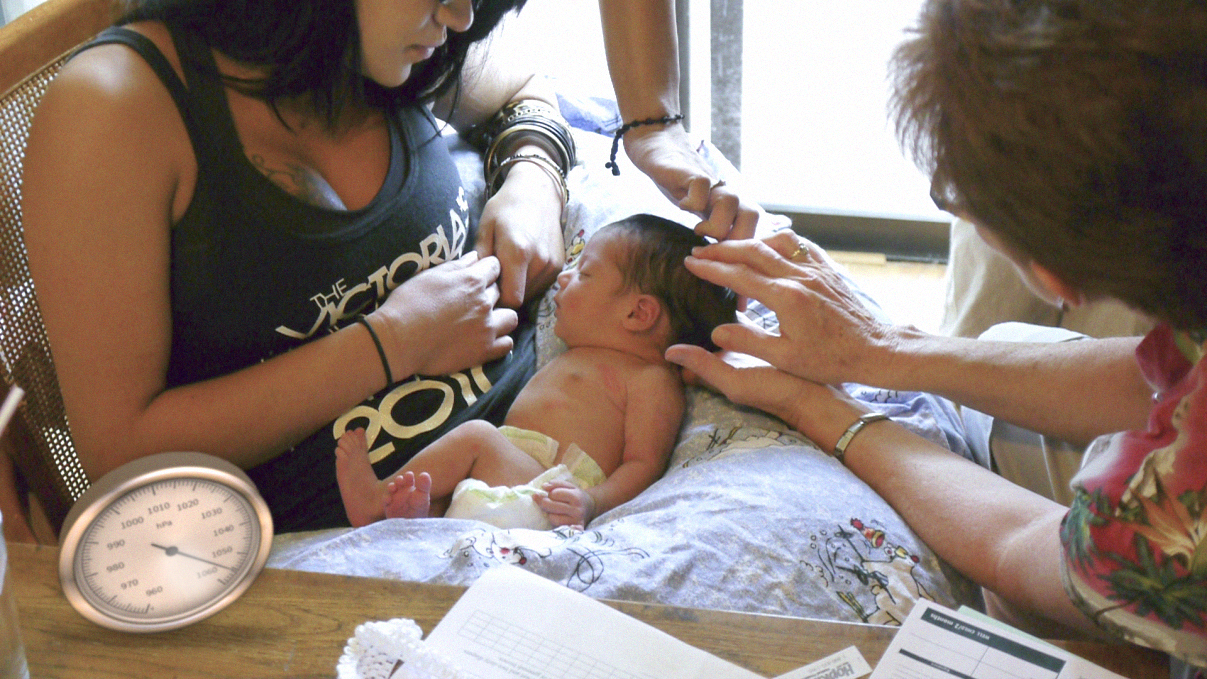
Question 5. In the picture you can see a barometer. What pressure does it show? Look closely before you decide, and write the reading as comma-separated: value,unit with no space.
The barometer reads 1055,hPa
